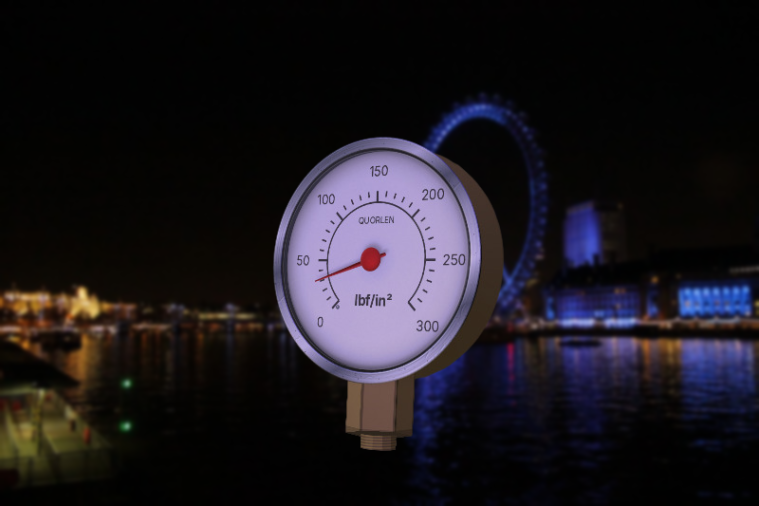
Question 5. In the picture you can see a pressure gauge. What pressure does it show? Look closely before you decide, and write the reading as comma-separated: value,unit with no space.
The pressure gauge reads 30,psi
